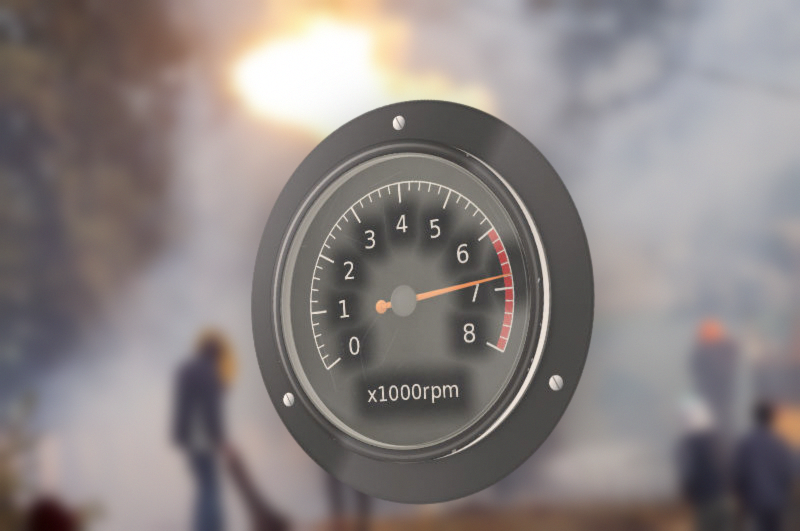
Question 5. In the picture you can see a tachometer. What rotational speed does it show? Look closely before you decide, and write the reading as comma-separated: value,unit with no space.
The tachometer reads 6800,rpm
